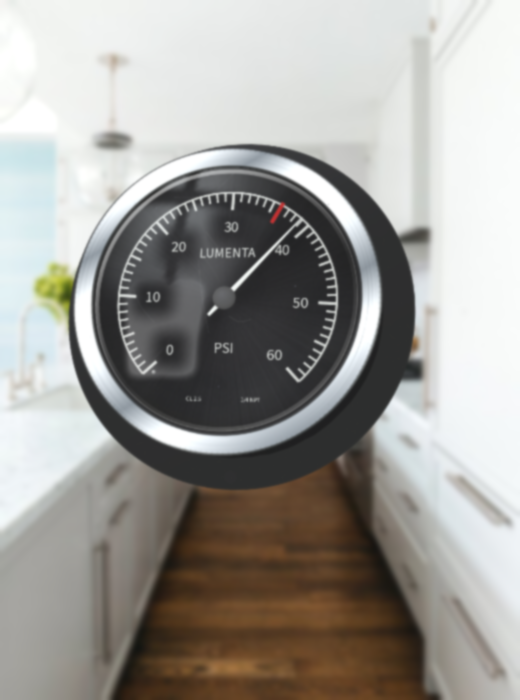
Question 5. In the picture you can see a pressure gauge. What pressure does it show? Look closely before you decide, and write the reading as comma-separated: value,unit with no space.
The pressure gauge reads 39,psi
